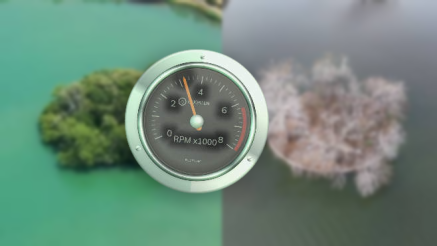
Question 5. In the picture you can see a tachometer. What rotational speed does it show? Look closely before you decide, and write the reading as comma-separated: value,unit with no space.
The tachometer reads 3200,rpm
